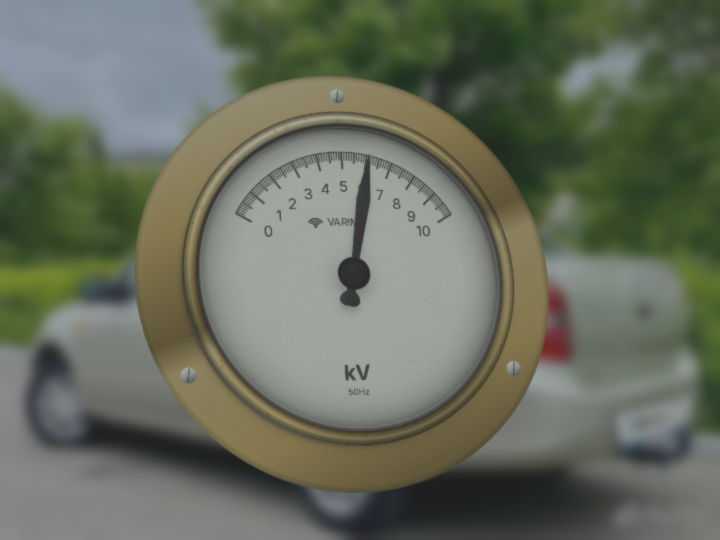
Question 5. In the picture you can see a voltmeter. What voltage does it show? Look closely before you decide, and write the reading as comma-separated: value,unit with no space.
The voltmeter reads 6,kV
